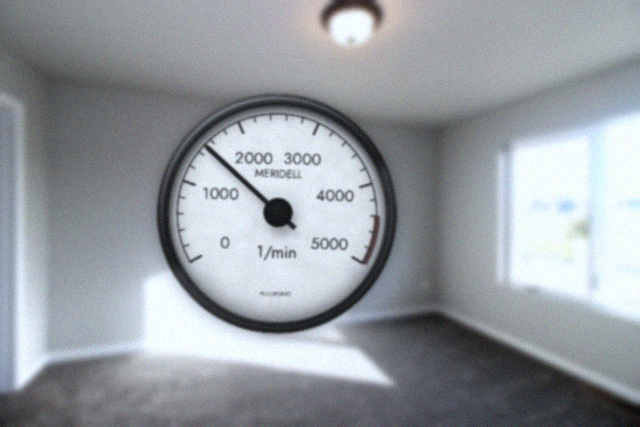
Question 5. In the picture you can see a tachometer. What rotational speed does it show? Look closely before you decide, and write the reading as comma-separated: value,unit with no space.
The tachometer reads 1500,rpm
